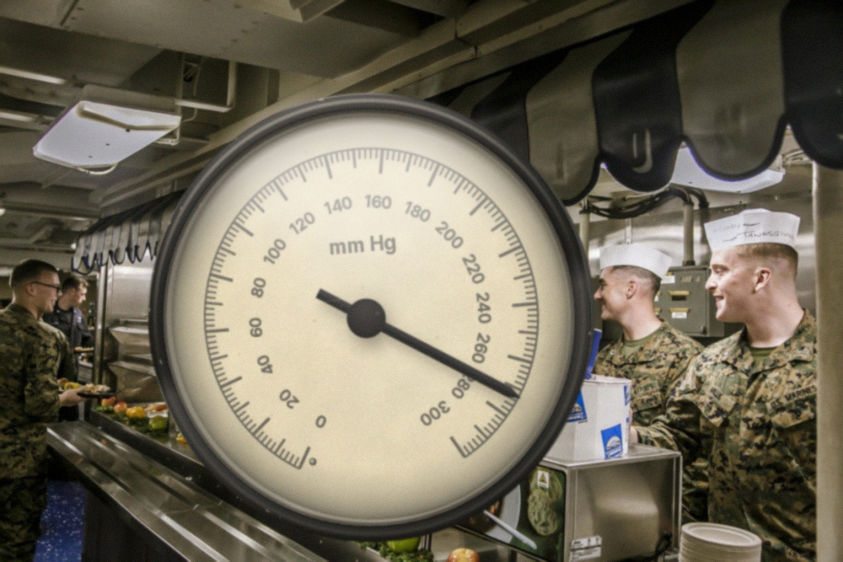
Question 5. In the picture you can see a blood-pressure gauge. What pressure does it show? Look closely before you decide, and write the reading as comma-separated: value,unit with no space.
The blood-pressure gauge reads 272,mmHg
